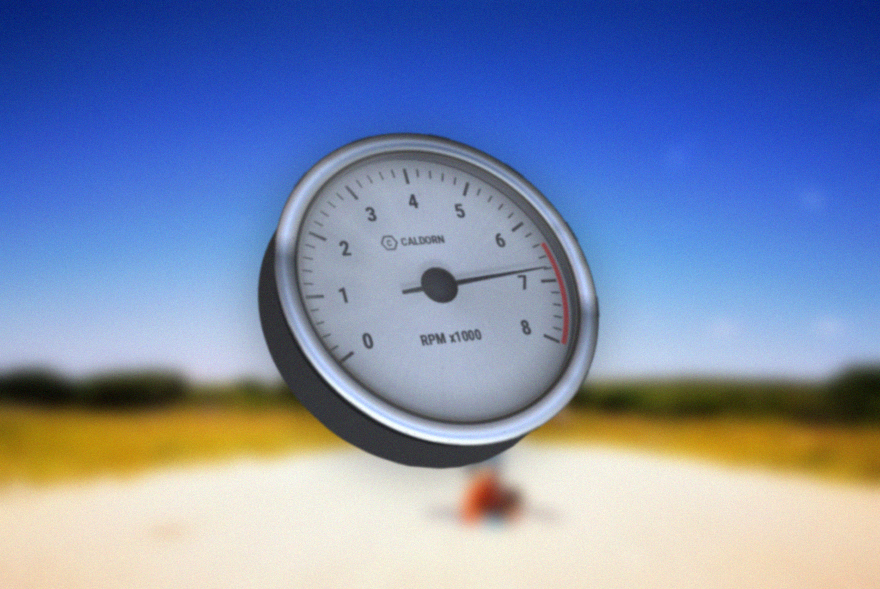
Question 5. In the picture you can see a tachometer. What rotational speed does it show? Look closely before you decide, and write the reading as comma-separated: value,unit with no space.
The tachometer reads 6800,rpm
